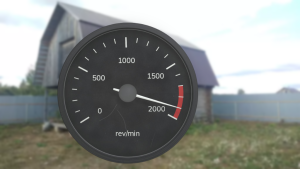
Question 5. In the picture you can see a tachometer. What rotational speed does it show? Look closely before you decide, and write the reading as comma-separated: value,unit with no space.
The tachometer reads 1900,rpm
